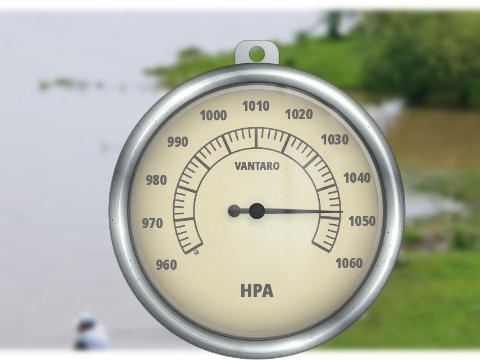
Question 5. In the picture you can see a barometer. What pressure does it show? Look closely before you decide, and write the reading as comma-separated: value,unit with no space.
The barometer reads 1048,hPa
